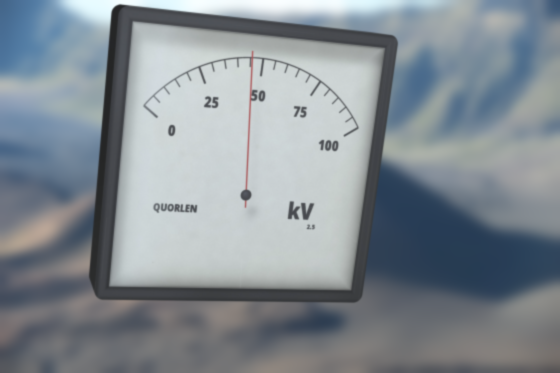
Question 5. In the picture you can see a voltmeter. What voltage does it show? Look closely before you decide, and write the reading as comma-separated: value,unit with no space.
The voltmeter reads 45,kV
